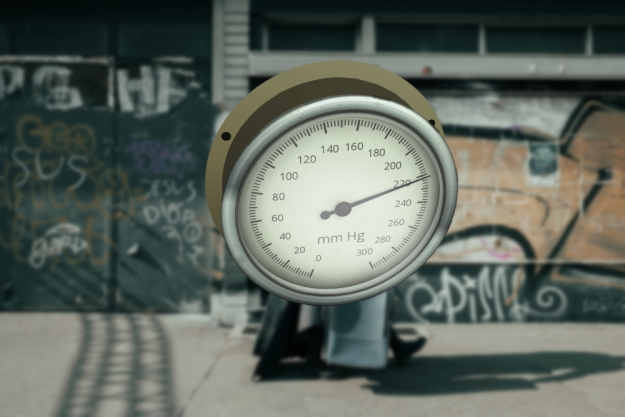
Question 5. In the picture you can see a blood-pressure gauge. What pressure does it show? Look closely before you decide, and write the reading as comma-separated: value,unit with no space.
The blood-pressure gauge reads 220,mmHg
